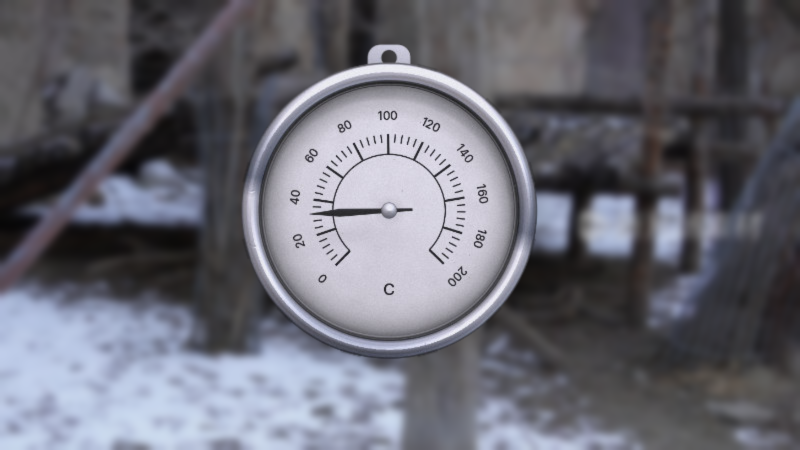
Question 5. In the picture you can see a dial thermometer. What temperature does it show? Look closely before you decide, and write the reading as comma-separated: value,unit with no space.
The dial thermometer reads 32,°C
